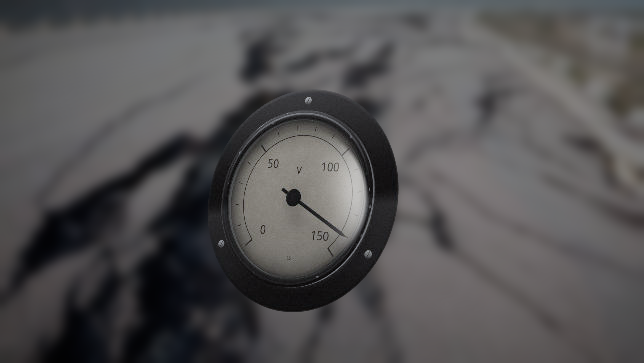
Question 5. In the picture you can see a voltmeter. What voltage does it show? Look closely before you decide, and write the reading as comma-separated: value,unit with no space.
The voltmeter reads 140,V
